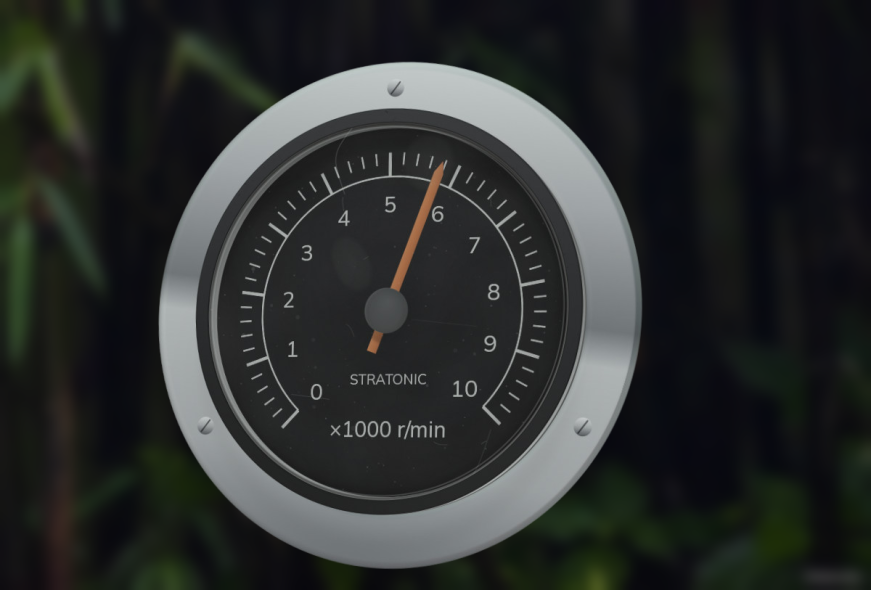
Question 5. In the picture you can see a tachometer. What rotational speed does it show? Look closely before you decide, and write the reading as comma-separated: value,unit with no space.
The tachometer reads 5800,rpm
